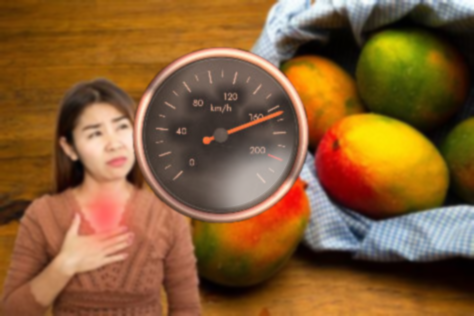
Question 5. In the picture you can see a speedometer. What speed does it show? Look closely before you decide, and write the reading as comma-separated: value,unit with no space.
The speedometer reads 165,km/h
